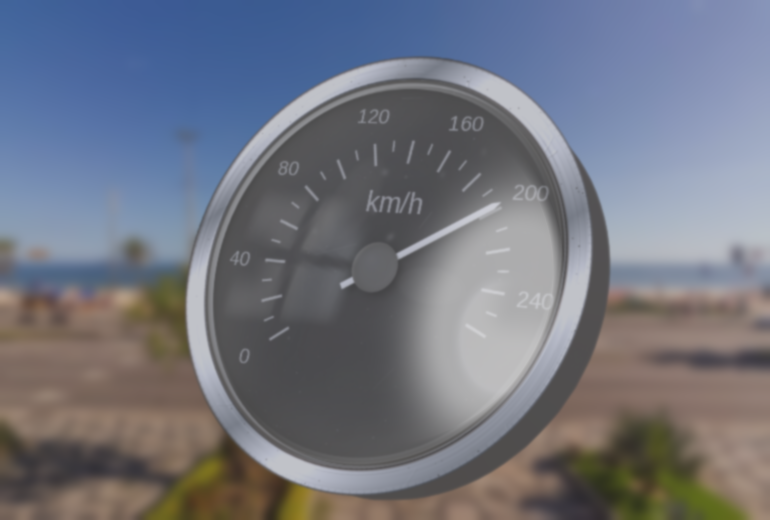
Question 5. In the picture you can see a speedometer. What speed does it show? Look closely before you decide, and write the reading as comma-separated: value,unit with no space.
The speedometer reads 200,km/h
